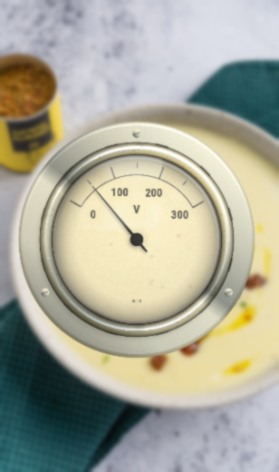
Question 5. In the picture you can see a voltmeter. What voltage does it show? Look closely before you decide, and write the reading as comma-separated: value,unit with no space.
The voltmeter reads 50,V
